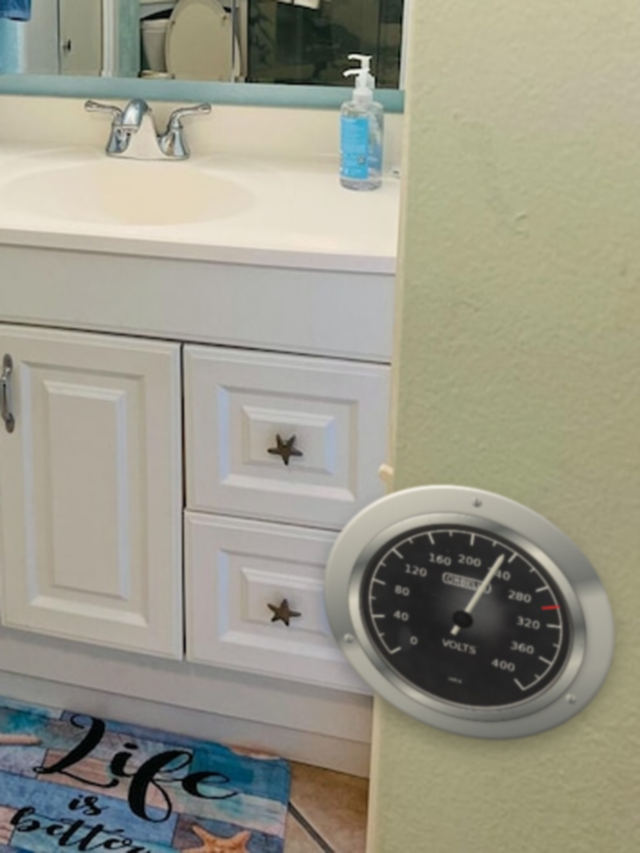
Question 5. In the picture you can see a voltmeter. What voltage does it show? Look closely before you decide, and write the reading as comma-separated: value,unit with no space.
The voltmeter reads 230,V
